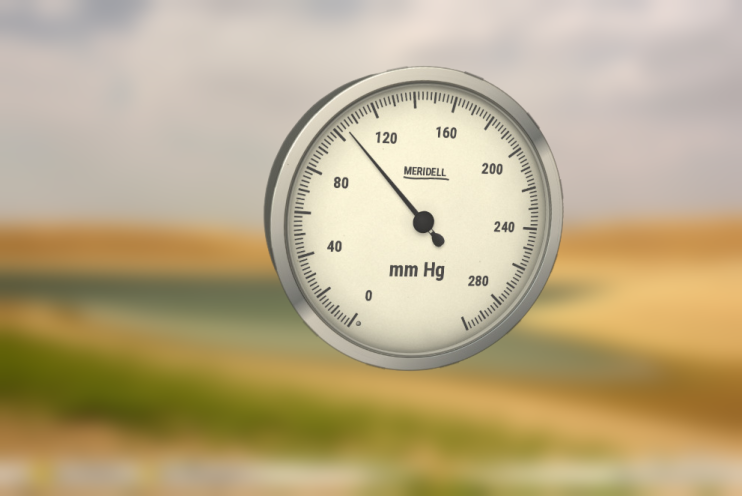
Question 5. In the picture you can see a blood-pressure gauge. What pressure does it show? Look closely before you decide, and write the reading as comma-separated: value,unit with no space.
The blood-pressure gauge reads 104,mmHg
